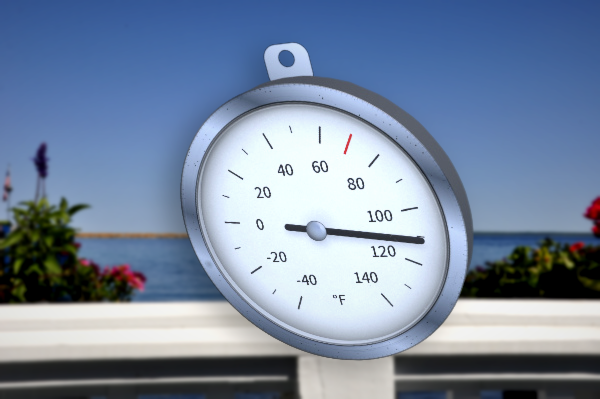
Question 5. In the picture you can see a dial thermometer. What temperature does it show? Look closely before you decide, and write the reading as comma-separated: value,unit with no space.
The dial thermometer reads 110,°F
